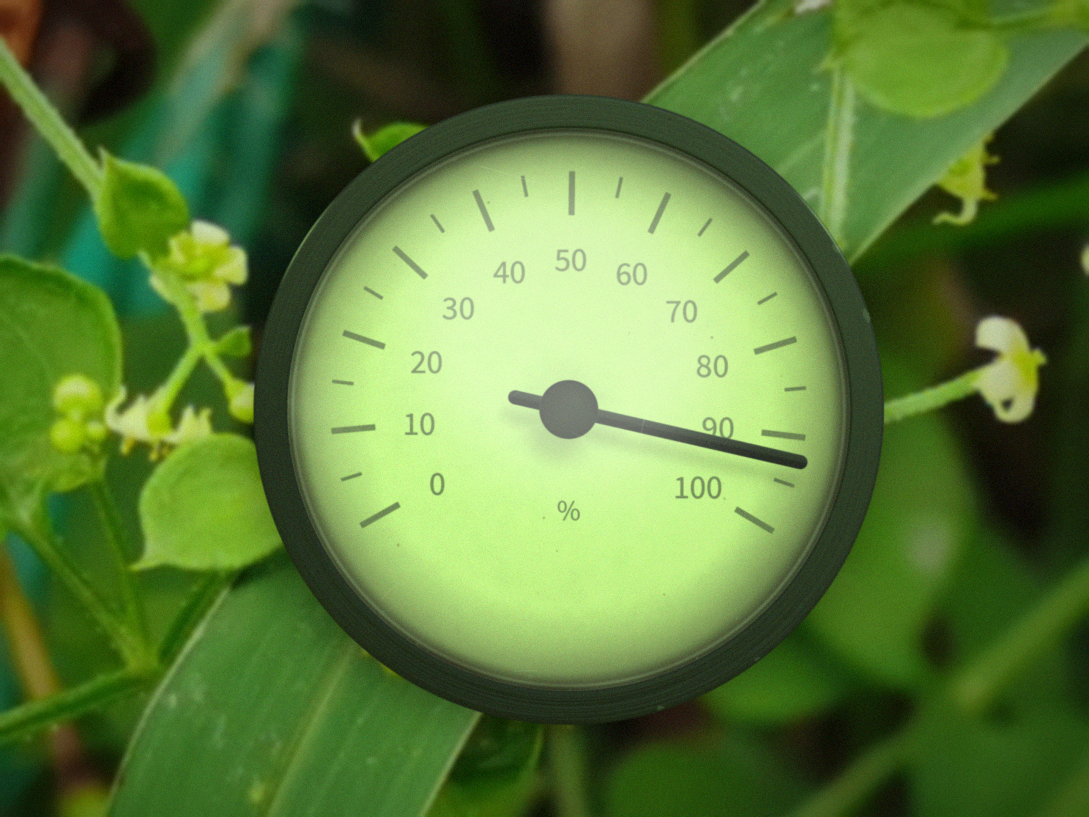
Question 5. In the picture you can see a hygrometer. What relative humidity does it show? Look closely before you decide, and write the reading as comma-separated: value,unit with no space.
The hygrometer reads 92.5,%
